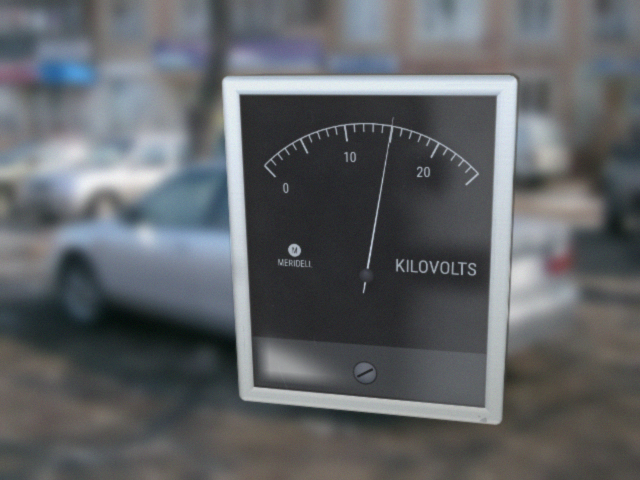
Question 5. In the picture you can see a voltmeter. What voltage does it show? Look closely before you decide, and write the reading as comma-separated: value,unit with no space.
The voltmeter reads 15,kV
